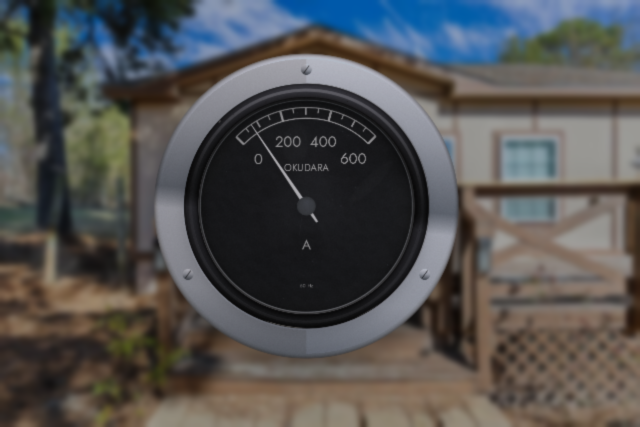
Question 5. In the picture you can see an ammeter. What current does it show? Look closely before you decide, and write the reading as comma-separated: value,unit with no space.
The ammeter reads 75,A
